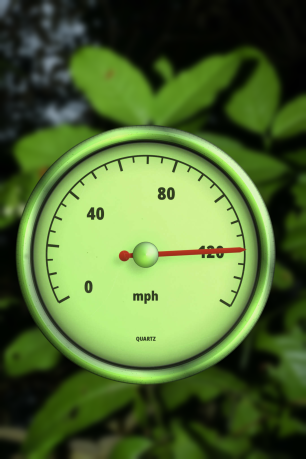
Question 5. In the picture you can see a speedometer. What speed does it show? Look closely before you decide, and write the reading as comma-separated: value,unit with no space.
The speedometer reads 120,mph
